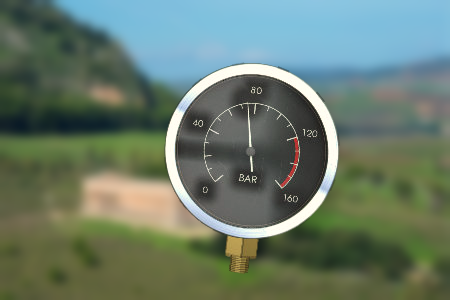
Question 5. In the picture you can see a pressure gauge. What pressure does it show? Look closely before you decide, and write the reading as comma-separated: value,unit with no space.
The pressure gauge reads 75,bar
